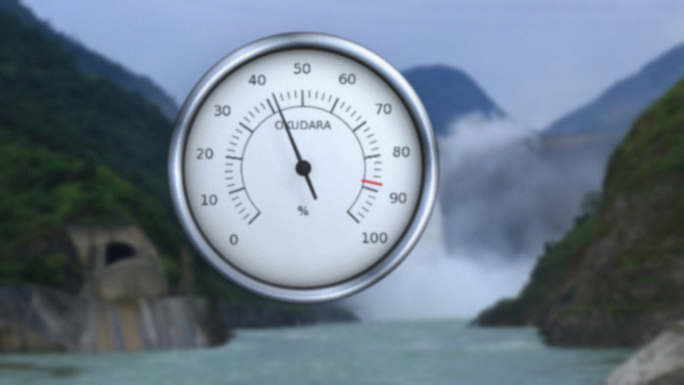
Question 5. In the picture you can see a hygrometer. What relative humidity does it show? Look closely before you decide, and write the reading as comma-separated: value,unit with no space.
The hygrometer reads 42,%
